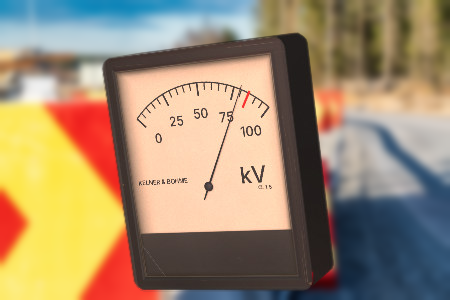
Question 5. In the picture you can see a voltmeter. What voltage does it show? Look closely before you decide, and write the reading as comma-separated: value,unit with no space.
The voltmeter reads 80,kV
